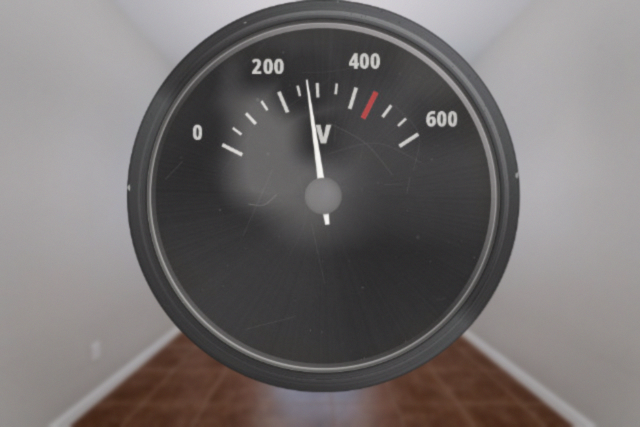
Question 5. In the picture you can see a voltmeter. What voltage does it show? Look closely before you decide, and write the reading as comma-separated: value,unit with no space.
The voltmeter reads 275,V
